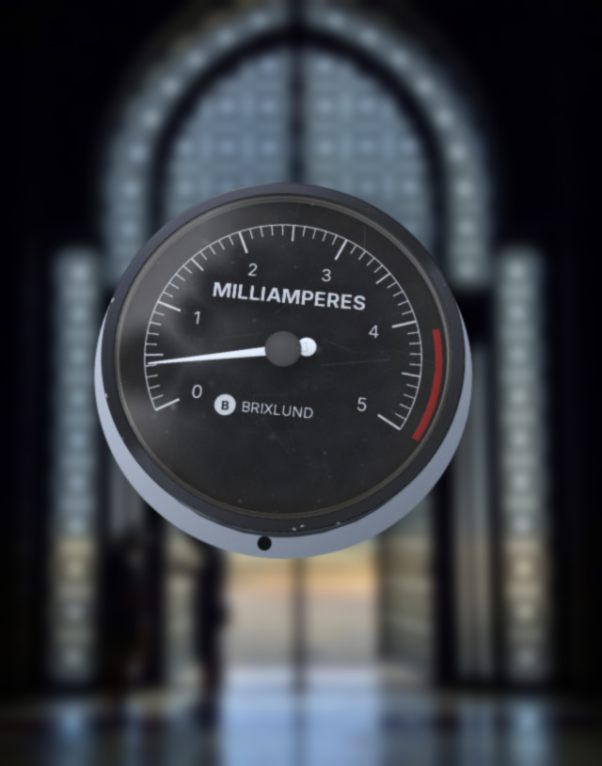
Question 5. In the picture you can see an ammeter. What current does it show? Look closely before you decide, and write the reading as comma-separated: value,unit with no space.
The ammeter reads 0.4,mA
